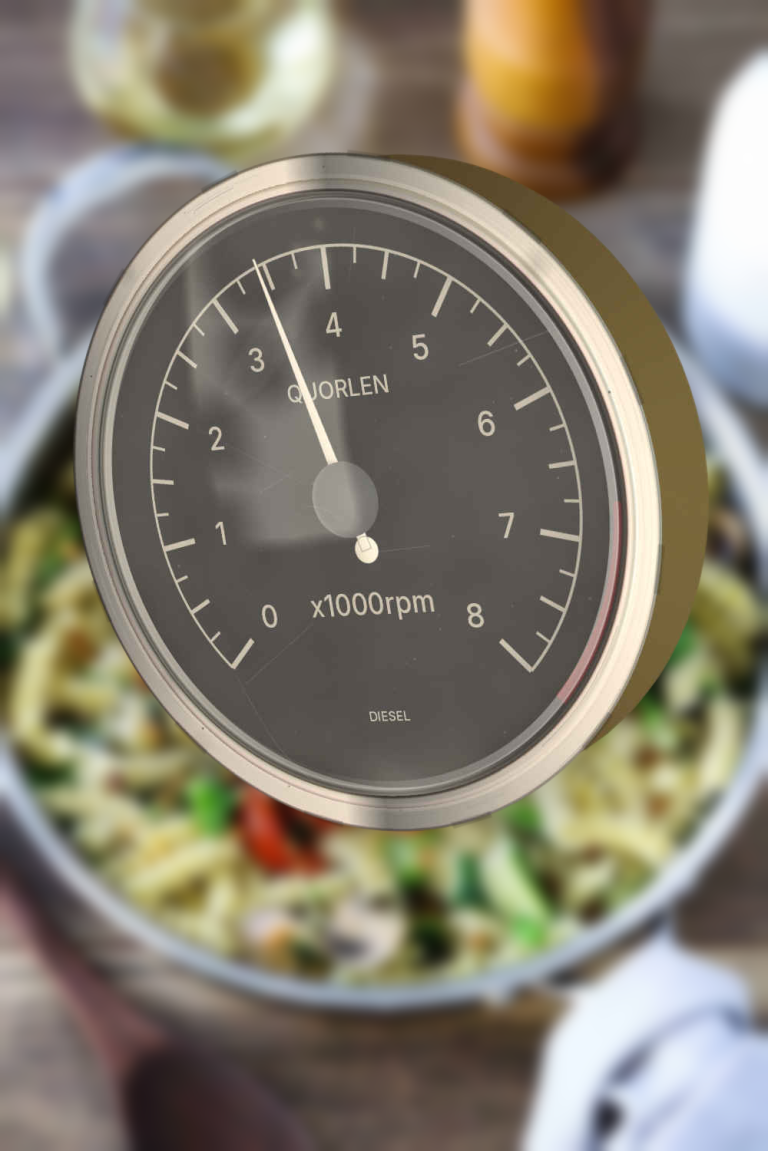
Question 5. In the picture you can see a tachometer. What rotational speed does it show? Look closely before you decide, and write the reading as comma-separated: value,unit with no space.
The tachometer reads 3500,rpm
